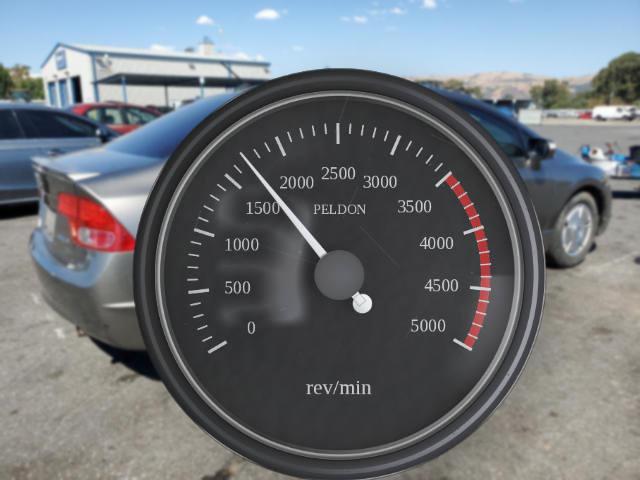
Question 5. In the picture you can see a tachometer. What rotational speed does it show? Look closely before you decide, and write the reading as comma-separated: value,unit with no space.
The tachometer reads 1700,rpm
